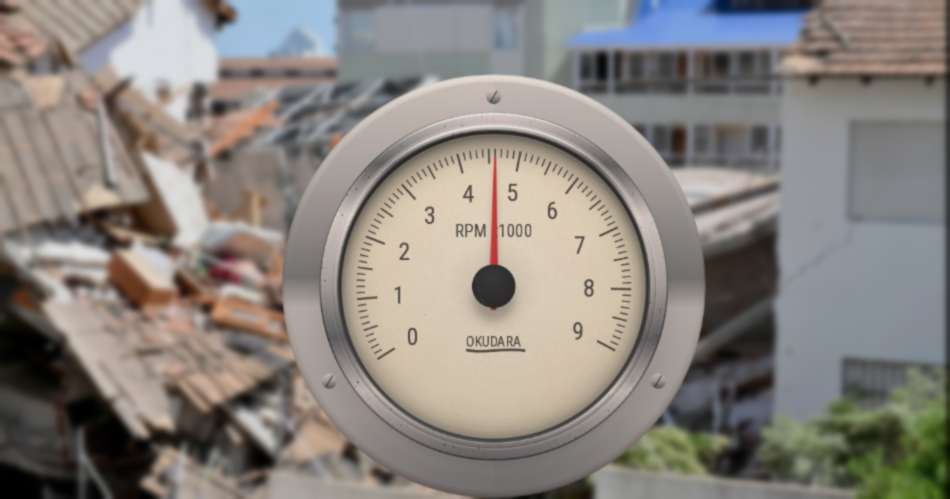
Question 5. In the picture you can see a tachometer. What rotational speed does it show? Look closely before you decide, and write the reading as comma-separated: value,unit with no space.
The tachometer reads 4600,rpm
